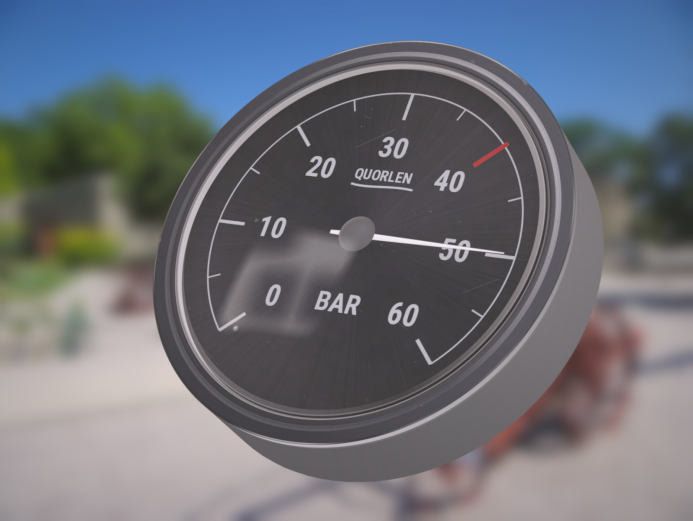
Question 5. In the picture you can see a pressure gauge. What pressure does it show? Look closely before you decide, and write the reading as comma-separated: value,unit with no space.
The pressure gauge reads 50,bar
